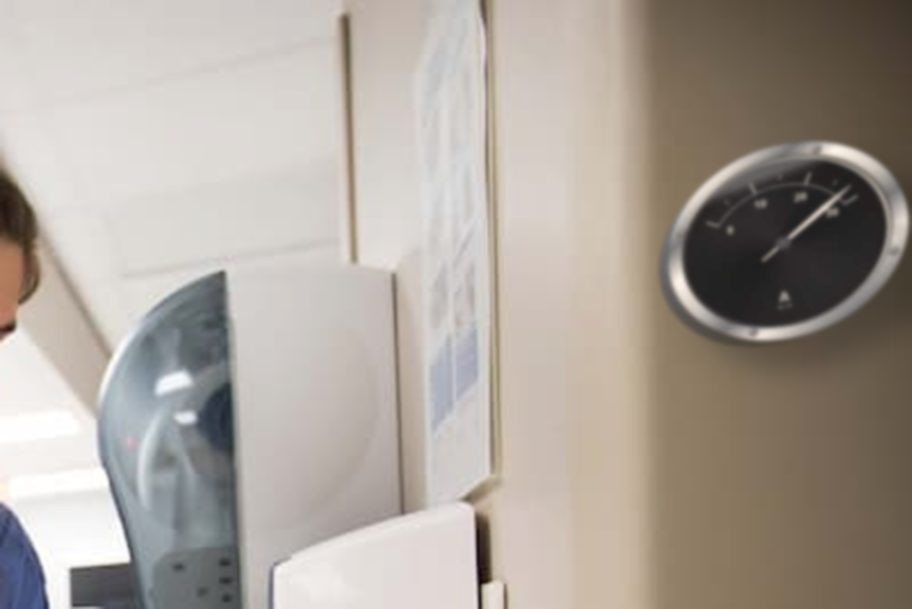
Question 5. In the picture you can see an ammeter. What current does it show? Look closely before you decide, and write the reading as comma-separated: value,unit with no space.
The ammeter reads 27.5,A
